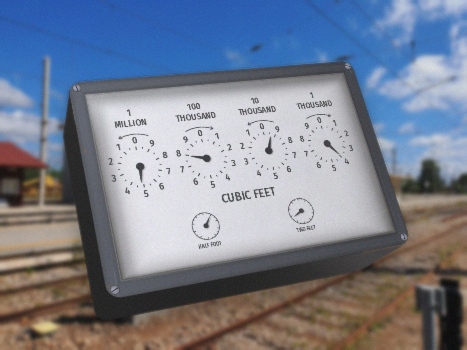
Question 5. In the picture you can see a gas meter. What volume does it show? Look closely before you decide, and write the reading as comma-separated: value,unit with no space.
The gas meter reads 479400,ft³
